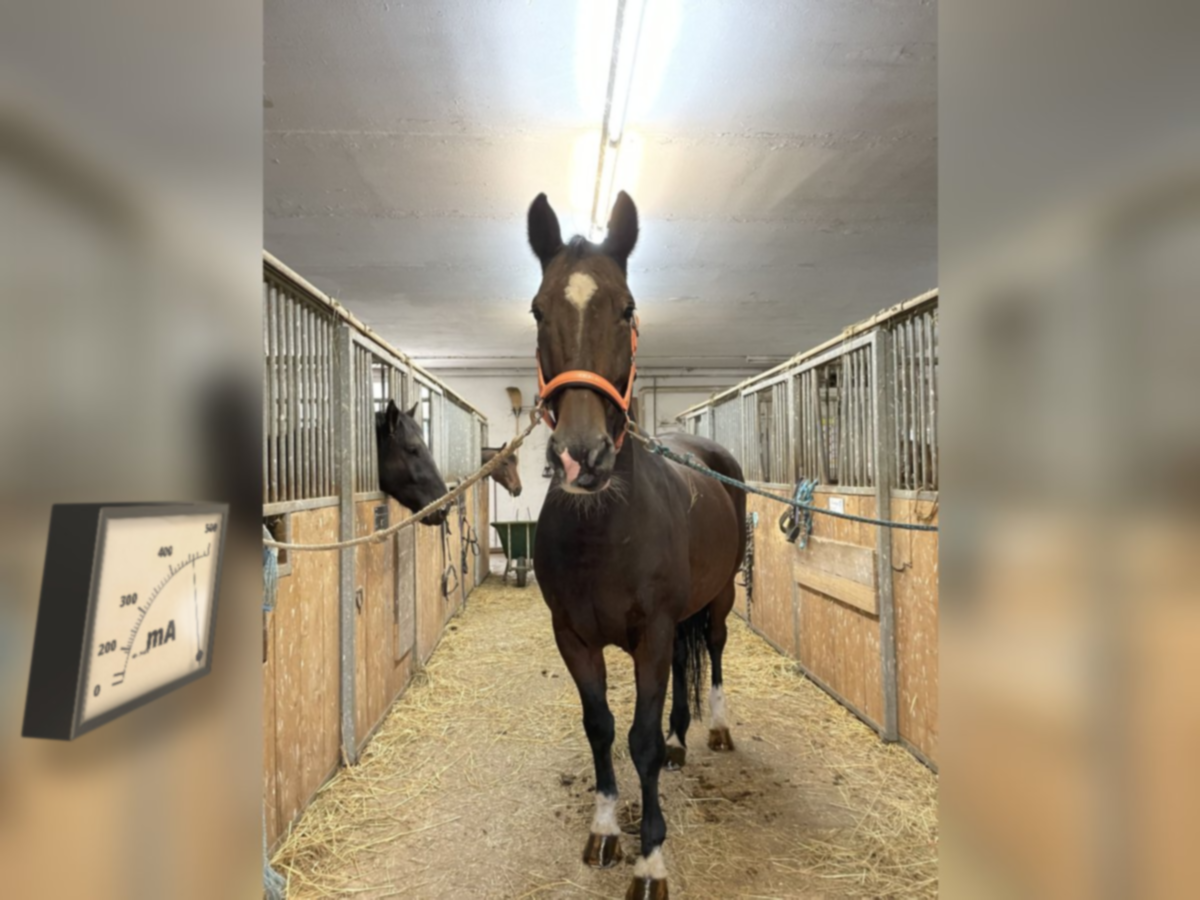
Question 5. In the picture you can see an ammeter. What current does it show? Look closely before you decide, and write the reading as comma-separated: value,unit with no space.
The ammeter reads 450,mA
